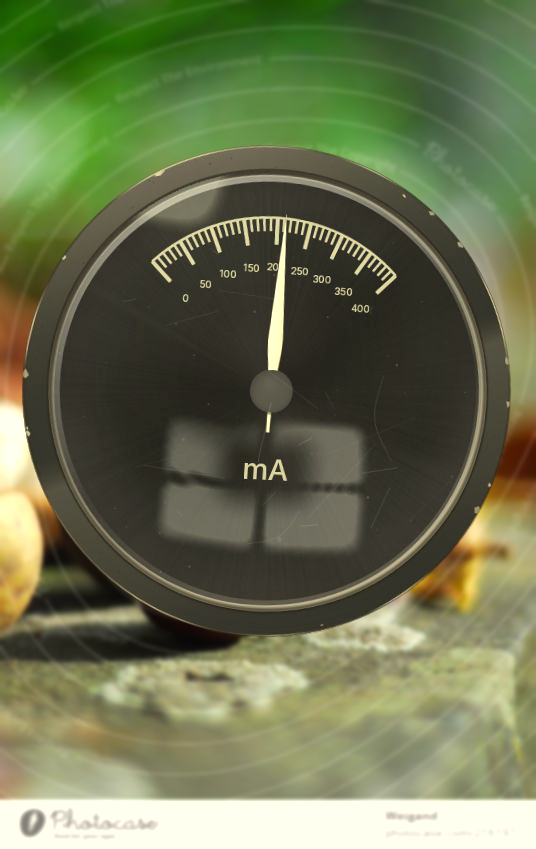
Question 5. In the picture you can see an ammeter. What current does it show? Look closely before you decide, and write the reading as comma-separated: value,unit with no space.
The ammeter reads 210,mA
